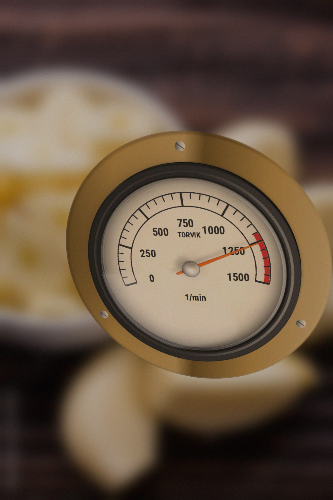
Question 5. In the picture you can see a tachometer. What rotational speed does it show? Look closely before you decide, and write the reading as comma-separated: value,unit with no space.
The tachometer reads 1250,rpm
